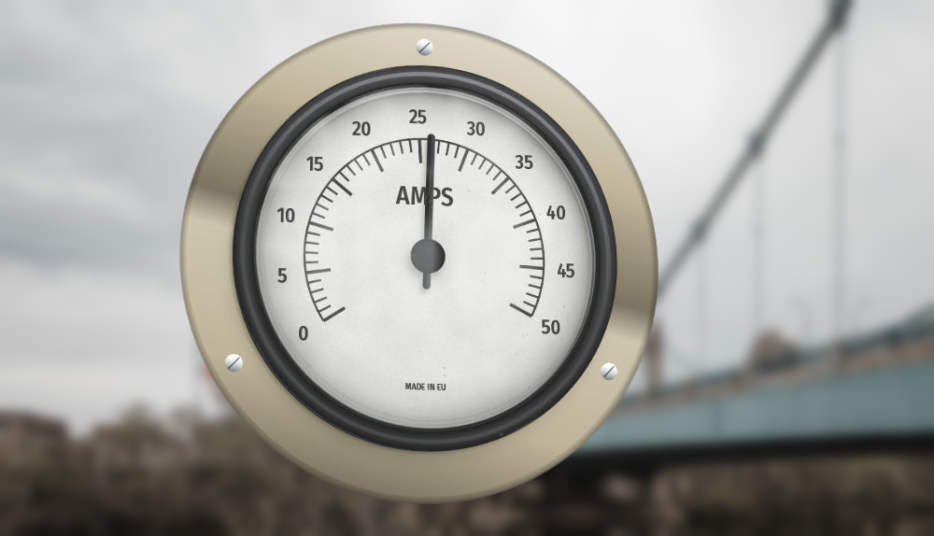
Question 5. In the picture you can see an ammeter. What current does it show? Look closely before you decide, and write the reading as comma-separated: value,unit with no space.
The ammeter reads 26,A
